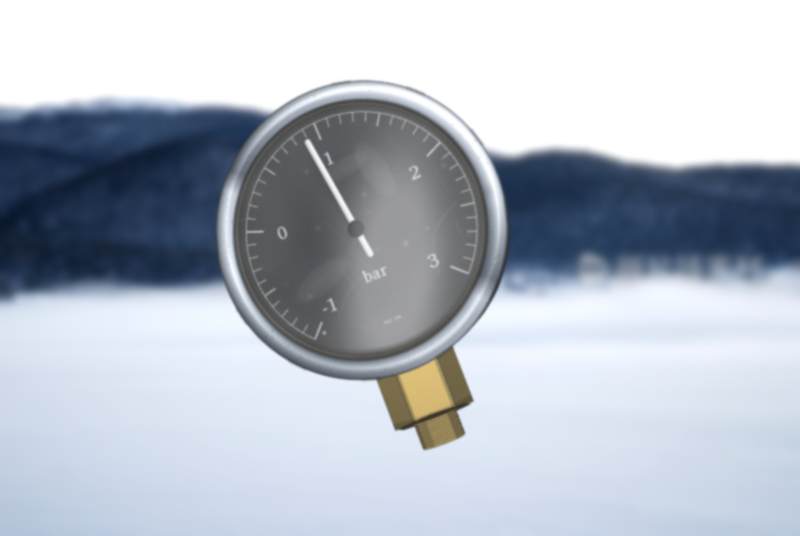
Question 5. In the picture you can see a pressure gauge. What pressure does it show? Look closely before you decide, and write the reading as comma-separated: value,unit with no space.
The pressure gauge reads 0.9,bar
